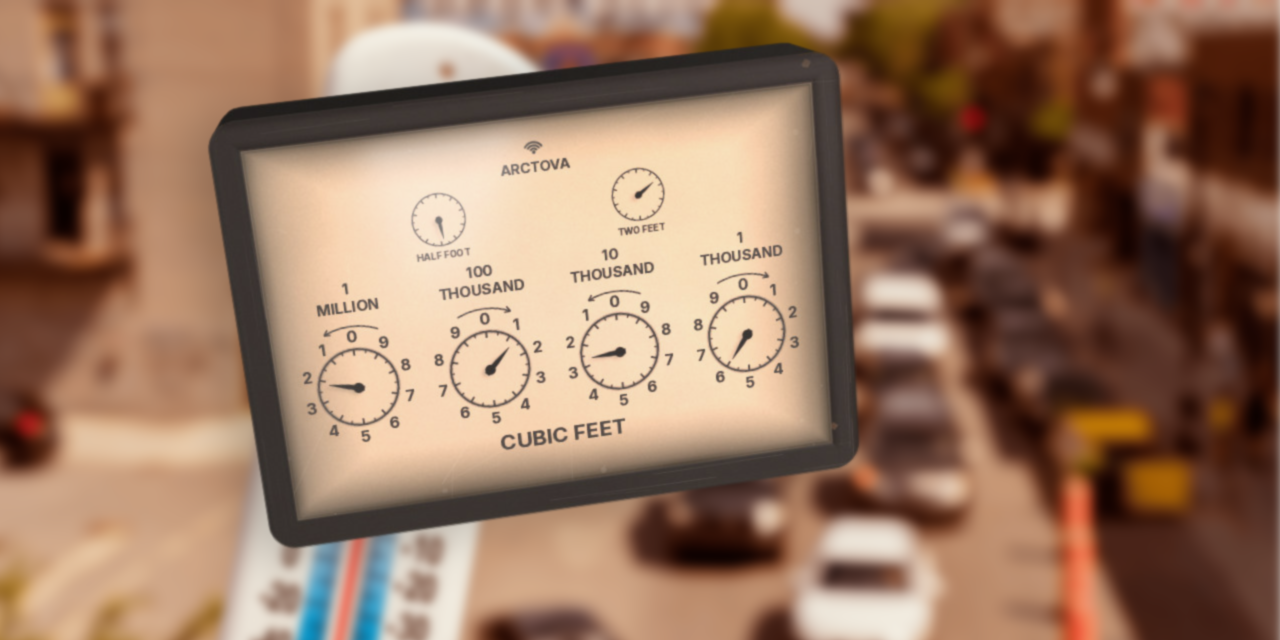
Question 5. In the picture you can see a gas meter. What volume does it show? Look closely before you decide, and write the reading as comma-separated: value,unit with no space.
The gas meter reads 212600,ft³
